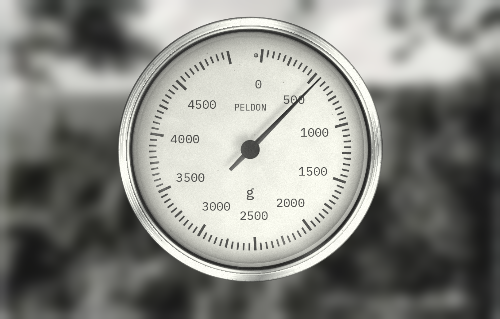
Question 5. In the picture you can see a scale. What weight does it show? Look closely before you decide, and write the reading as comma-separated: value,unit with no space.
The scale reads 550,g
